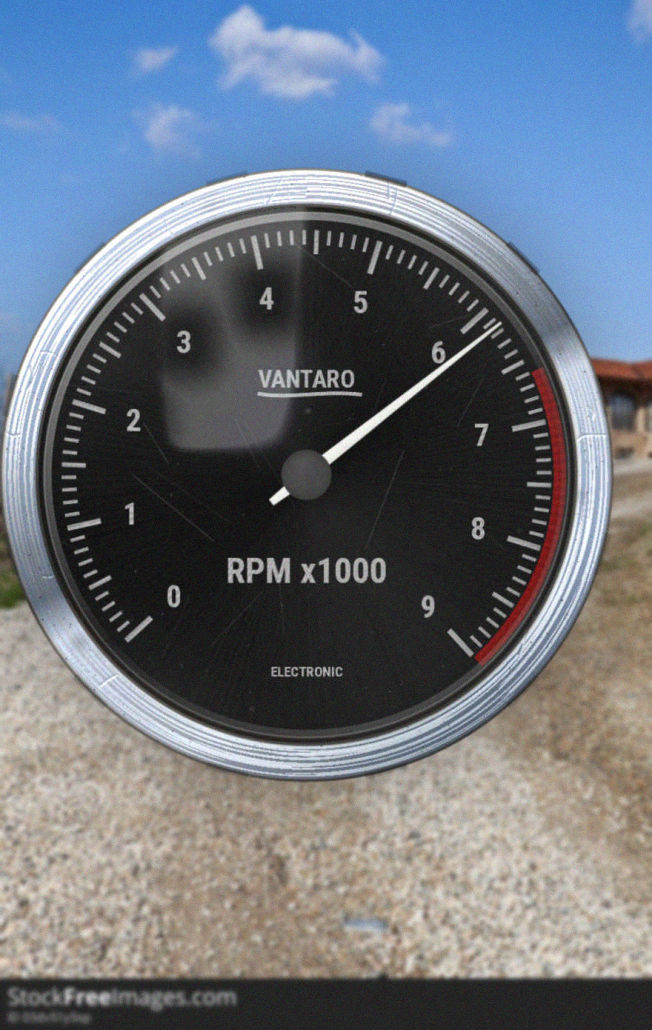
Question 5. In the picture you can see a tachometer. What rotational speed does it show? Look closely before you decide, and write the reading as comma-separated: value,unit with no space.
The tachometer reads 6150,rpm
